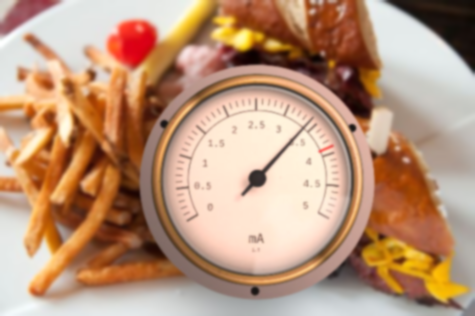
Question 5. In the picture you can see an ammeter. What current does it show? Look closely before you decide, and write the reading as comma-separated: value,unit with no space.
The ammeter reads 3.4,mA
